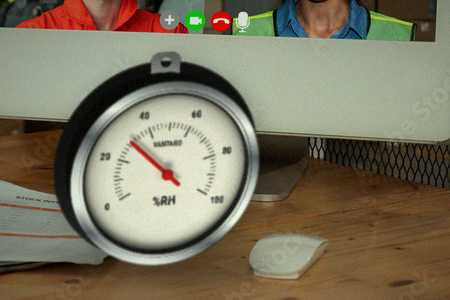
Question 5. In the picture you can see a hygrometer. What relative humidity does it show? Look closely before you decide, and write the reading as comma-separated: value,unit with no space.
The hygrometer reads 30,%
